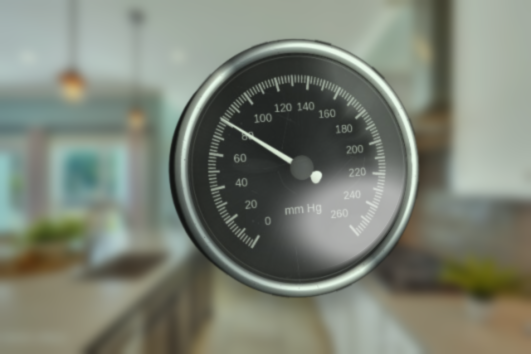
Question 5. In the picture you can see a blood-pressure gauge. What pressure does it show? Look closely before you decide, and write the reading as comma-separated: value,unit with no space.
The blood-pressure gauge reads 80,mmHg
